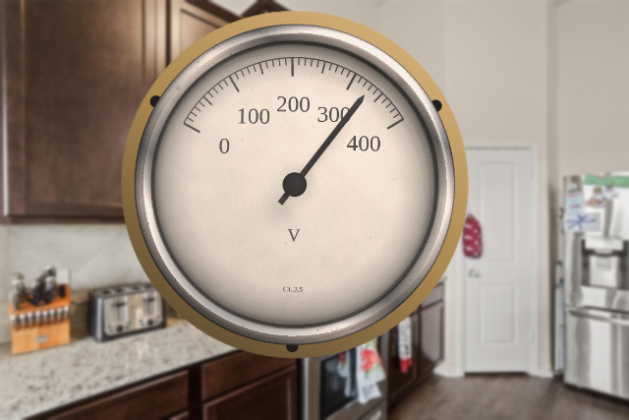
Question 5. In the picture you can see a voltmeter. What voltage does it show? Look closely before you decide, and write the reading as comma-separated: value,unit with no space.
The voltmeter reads 330,V
